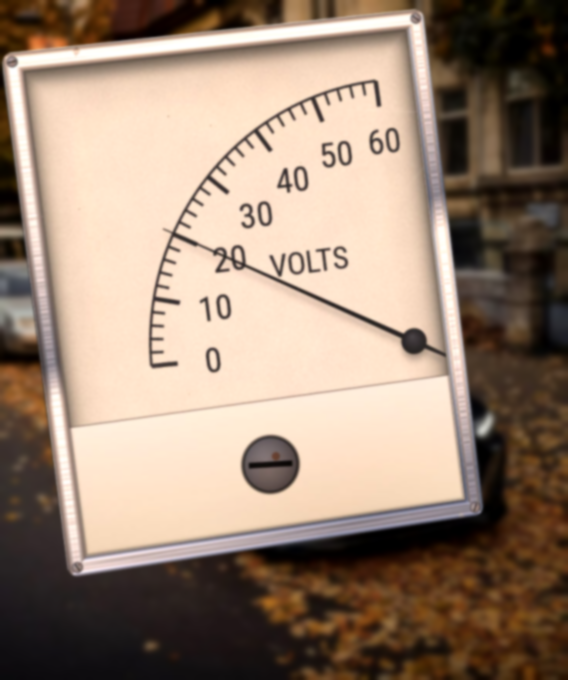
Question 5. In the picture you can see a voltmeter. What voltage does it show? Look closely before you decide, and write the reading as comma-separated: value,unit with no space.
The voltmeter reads 20,V
